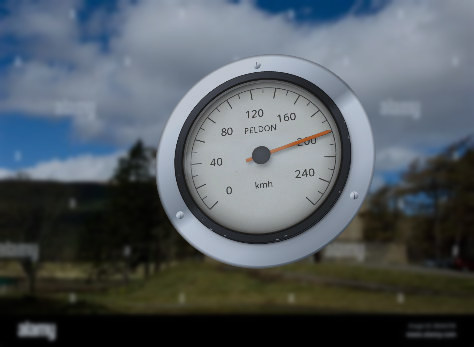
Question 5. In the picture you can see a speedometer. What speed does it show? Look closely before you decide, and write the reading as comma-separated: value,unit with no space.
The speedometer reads 200,km/h
